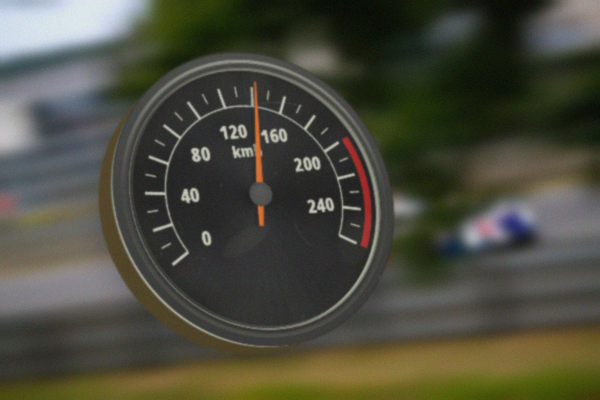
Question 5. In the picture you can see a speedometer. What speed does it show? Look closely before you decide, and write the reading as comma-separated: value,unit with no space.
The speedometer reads 140,km/h
